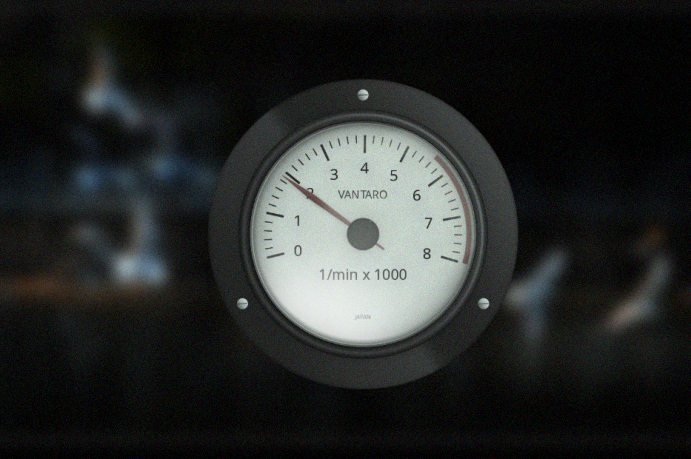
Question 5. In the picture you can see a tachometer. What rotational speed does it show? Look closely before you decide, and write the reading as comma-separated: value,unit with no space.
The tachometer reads 1900,rpm
